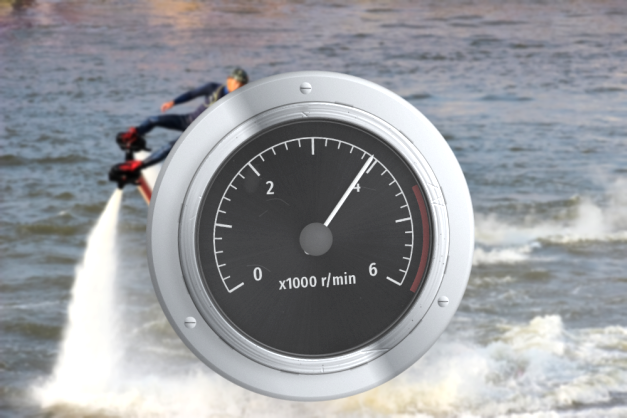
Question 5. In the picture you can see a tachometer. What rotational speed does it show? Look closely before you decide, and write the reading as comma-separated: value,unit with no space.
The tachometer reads 3900,rpm
